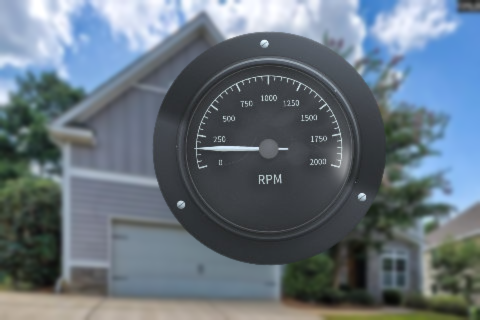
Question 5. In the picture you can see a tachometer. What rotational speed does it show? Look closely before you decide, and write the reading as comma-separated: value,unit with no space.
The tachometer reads 150,rpm
